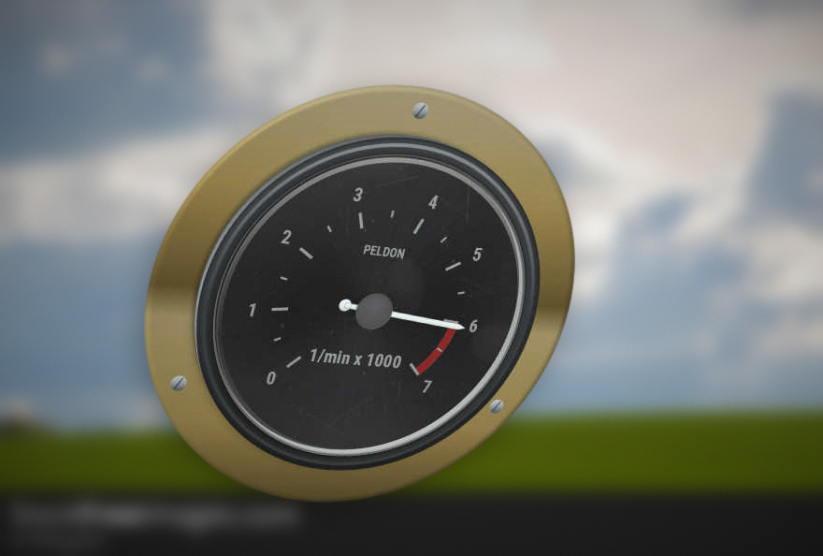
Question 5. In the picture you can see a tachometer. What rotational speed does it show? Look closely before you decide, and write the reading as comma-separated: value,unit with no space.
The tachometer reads 6000,rpm
